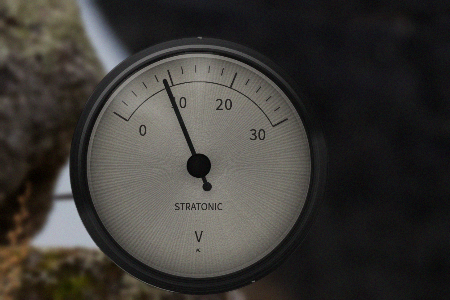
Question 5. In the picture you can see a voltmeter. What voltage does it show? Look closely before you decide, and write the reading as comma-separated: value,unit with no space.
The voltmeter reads 9,V
